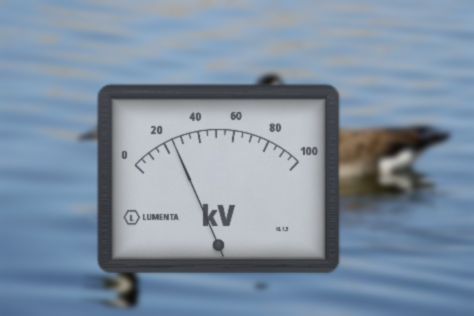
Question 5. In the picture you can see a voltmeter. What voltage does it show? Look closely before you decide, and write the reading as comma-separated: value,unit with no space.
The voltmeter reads 25,kV
